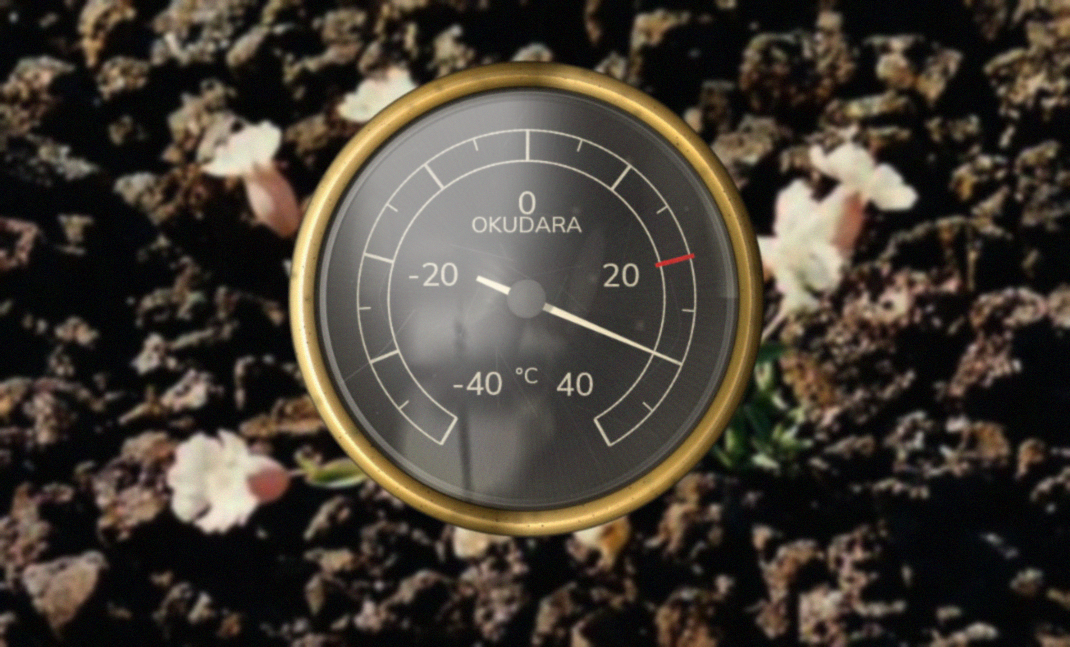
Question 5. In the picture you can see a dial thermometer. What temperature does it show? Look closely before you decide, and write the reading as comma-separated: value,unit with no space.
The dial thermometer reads 30,°C
